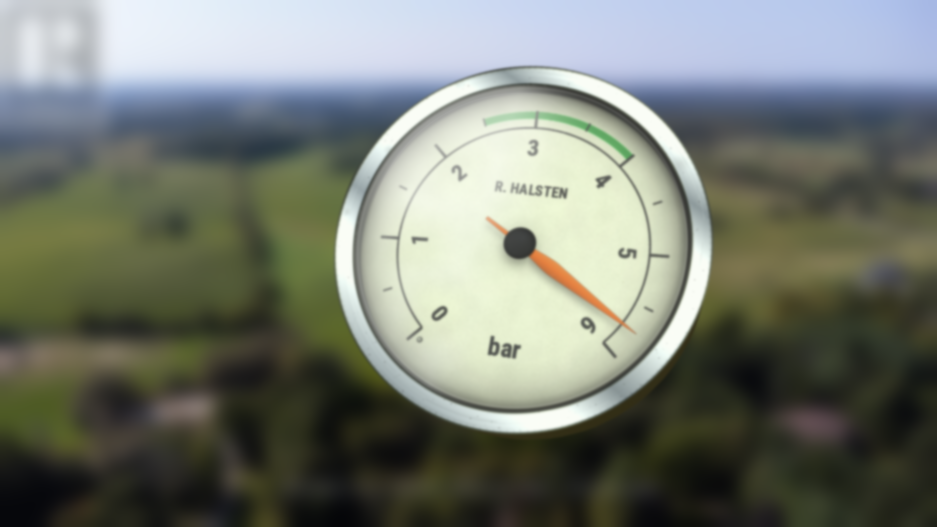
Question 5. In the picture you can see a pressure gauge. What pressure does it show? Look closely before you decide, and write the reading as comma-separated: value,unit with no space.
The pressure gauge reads 5.75,bar
